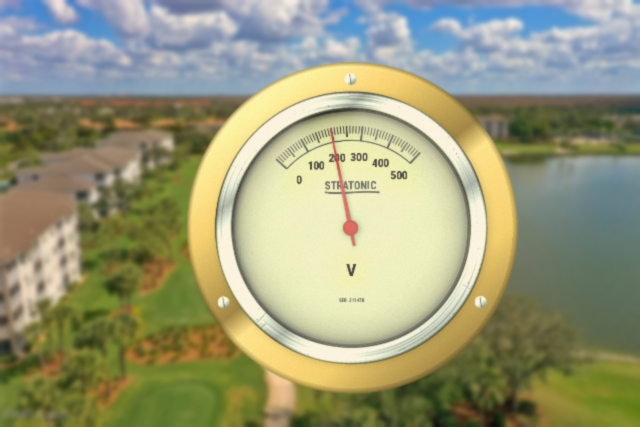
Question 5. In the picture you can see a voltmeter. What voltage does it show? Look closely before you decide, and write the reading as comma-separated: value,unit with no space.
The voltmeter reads 200,V
